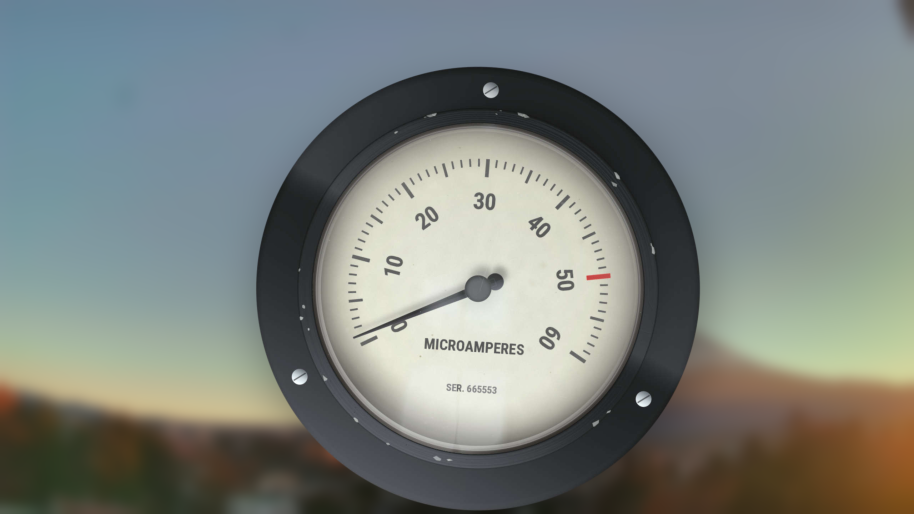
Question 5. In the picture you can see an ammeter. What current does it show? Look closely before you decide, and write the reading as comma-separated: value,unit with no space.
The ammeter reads 1,µA
